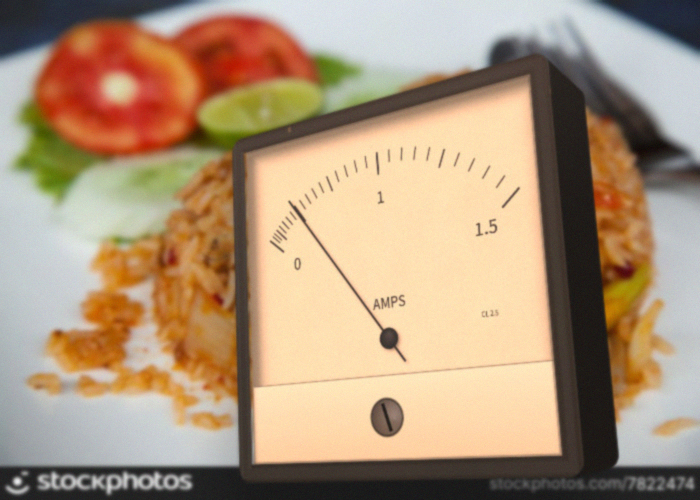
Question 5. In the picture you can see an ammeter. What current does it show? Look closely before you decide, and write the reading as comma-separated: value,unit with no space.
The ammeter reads 0.5,A
